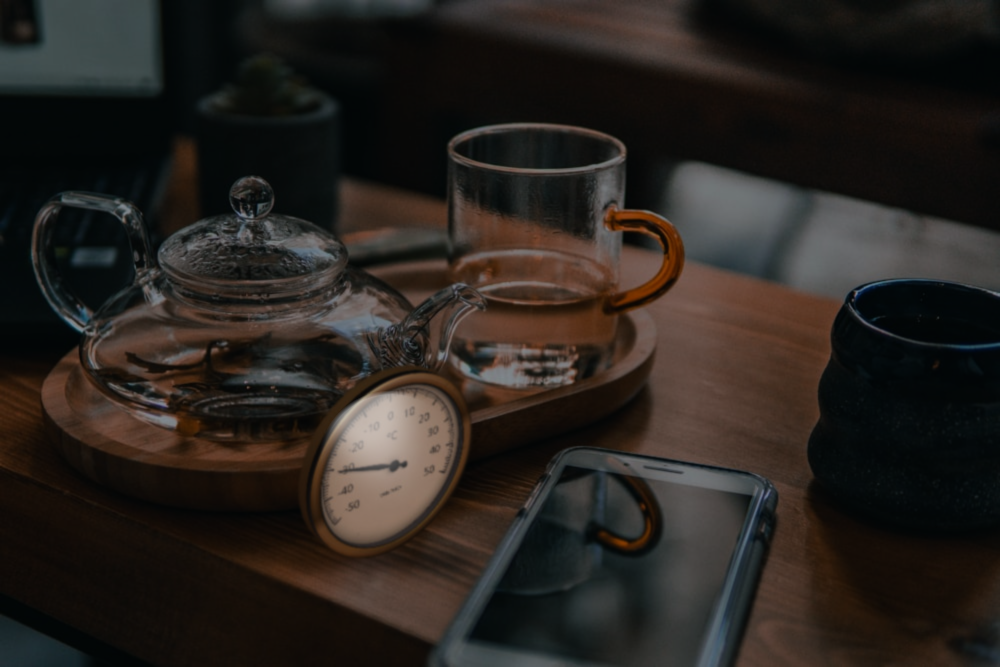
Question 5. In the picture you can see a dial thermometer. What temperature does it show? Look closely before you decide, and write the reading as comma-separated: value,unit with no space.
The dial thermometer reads -30,°C
